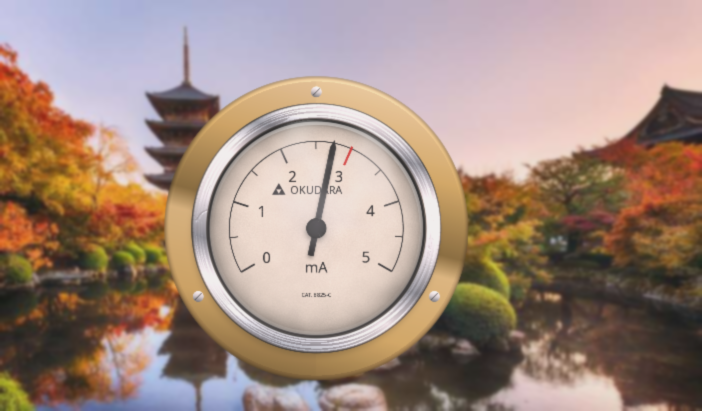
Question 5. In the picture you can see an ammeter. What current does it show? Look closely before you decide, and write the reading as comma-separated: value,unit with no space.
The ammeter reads 2.75,mA
